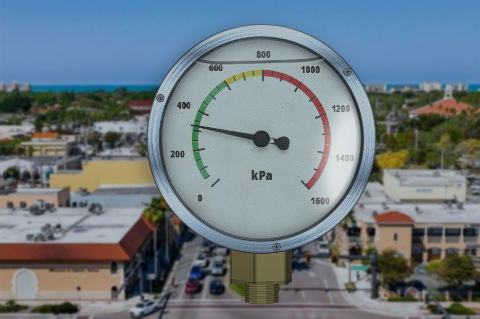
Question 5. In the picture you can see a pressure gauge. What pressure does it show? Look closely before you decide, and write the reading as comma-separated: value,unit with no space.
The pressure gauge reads 325,kPa
